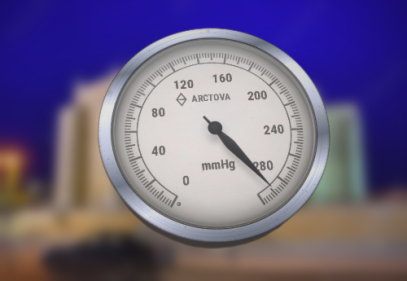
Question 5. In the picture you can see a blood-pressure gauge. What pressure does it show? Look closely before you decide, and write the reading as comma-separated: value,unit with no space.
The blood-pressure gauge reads 290,mmHg
